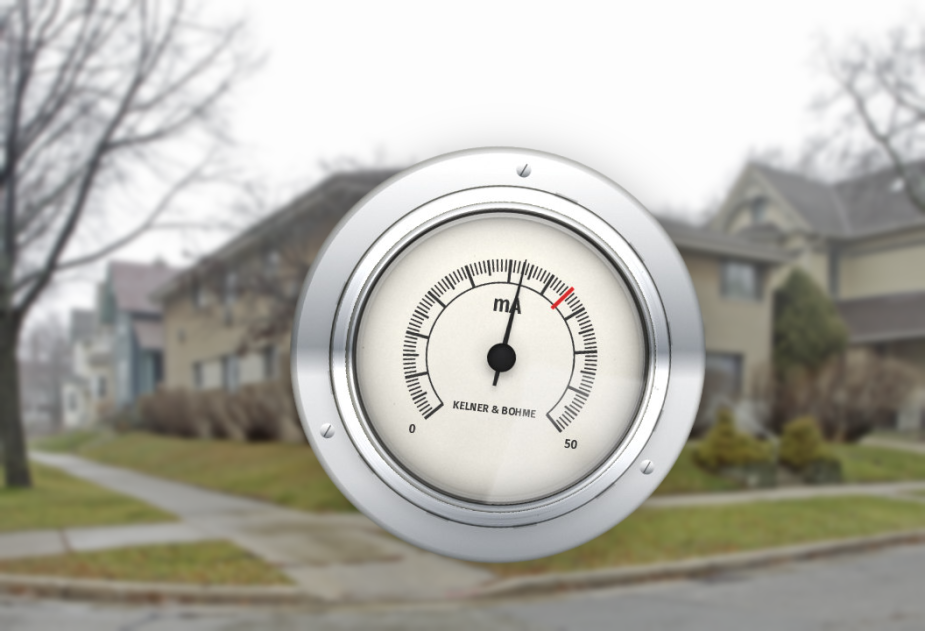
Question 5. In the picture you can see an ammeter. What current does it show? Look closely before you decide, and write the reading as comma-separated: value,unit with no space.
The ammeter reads 26.5,mA
